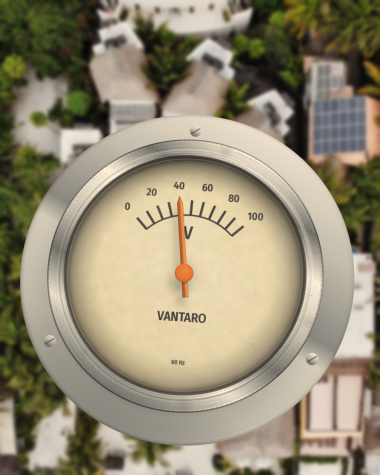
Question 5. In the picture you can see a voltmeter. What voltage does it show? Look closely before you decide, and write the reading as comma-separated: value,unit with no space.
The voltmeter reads 40,V
